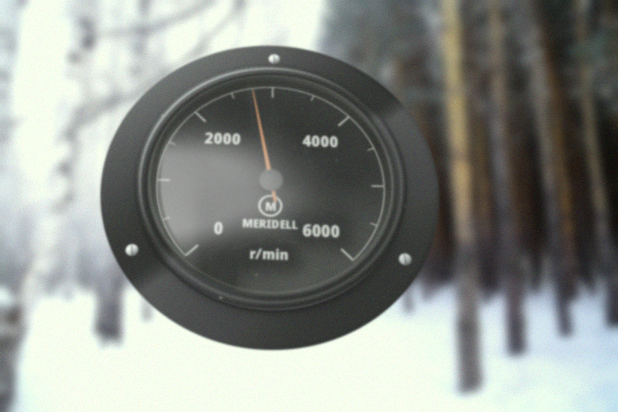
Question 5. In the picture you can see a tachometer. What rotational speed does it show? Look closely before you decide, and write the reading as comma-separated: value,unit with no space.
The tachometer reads 2750,rpm
